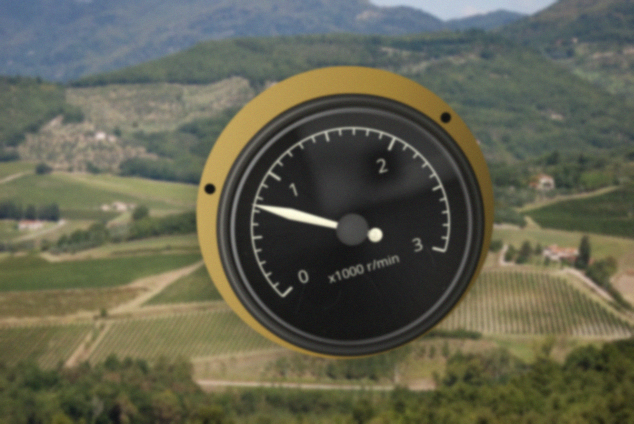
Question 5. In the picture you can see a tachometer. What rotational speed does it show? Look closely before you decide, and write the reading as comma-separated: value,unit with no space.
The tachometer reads 750,rpm
